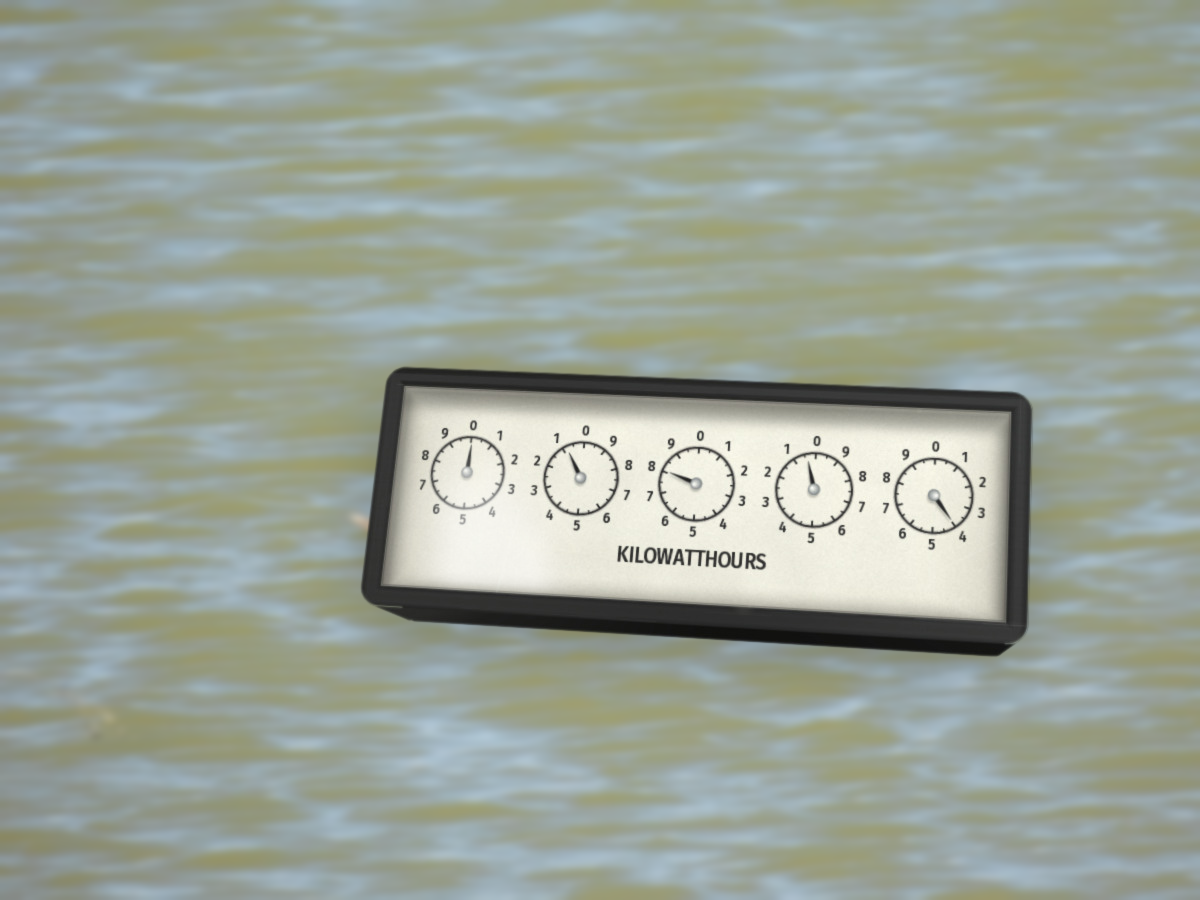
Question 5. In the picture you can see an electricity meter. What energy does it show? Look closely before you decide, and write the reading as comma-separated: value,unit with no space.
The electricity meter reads 804,kWh
